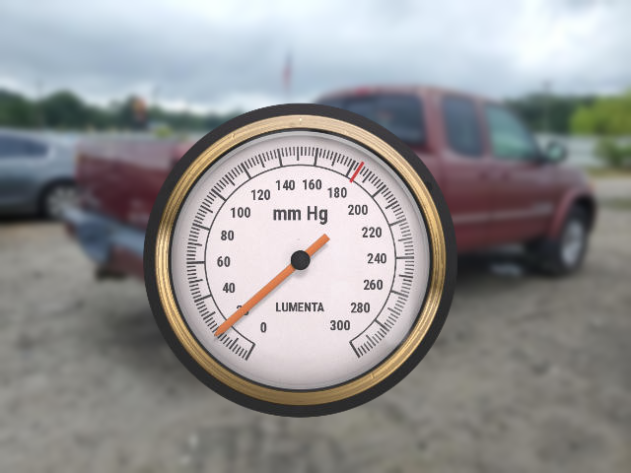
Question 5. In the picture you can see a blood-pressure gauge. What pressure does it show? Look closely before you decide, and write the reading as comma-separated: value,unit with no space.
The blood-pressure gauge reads 20,mmHg
